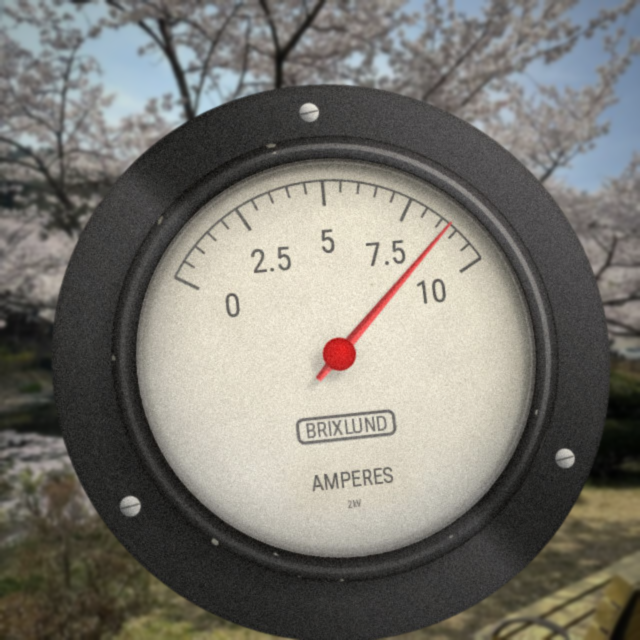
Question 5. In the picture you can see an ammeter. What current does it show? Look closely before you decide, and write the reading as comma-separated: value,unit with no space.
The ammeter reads 8.75,A
